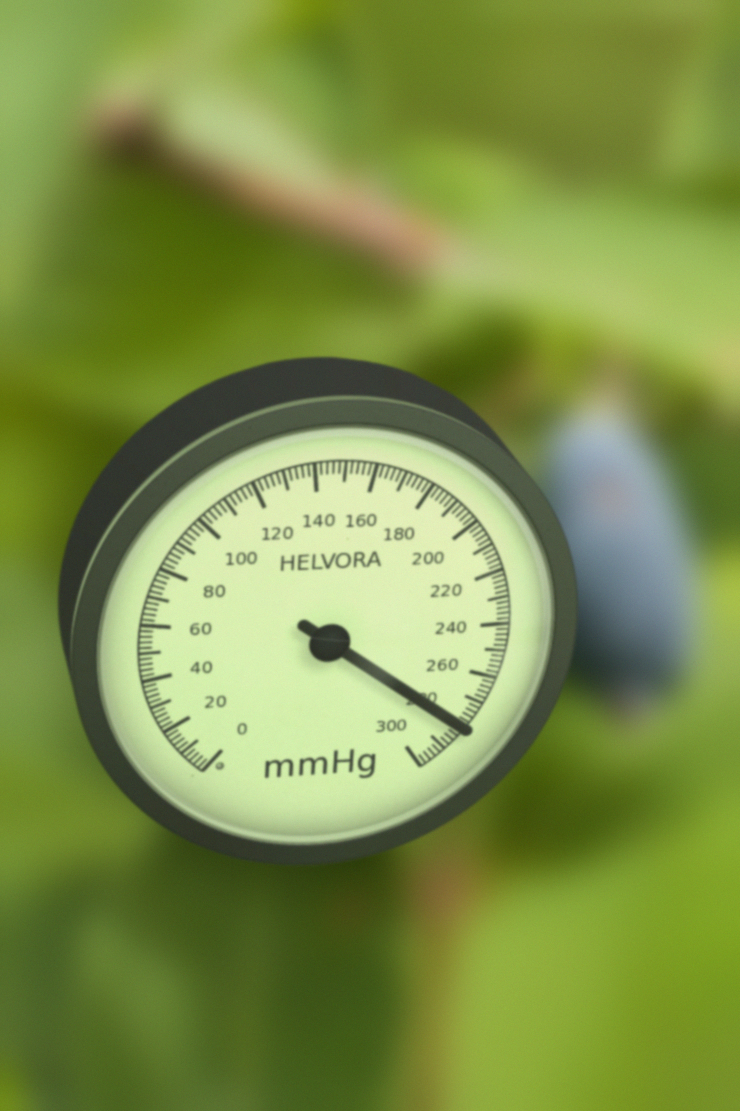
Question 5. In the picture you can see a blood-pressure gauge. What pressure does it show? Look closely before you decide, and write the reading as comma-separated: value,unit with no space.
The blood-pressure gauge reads 280,mmHg
